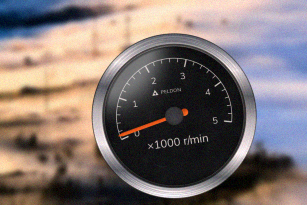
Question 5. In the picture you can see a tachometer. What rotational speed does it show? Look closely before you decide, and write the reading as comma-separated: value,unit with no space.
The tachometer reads 100,rpm
